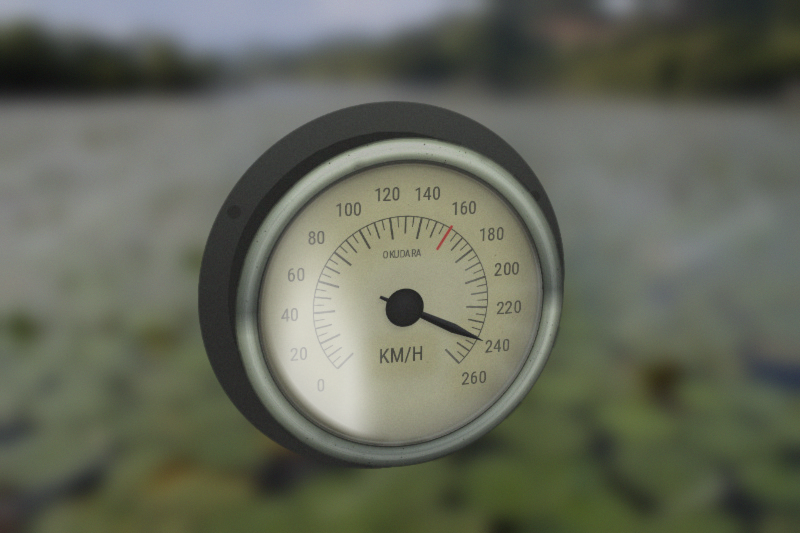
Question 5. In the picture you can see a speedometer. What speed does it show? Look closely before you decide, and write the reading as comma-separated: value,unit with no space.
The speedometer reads 240,km/h
